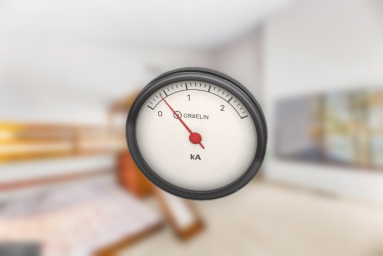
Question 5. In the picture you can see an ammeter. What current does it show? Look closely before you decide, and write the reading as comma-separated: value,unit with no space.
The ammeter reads 0.4,kA
